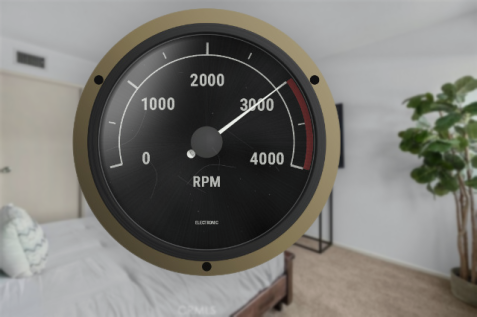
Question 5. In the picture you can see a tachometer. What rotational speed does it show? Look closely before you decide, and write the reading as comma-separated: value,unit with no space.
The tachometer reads 3000,rpm
